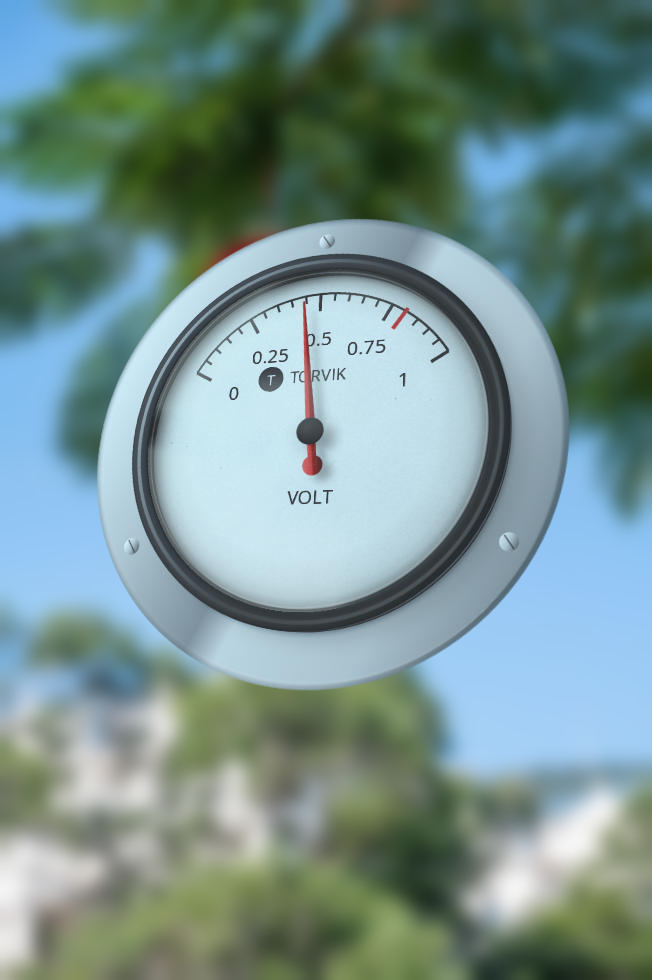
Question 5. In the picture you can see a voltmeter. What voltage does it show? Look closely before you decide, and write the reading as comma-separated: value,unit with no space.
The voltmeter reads 0.45,V
